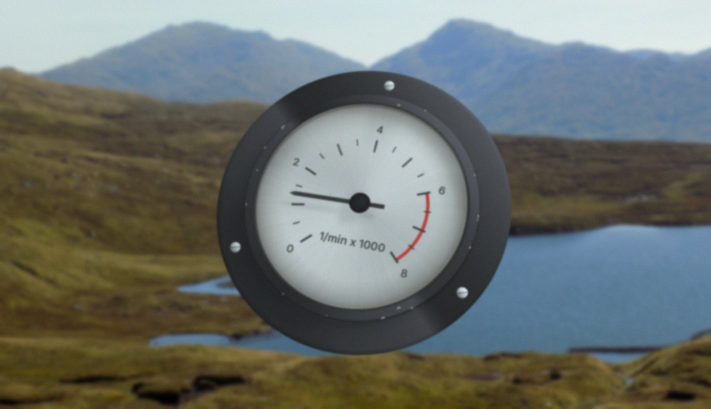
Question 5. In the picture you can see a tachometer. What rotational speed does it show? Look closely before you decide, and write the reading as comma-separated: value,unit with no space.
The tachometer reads 1250,rpm
